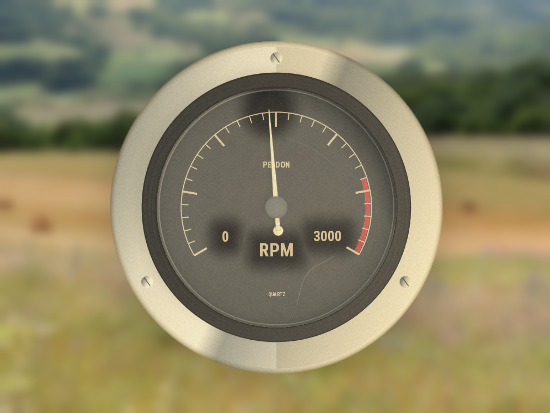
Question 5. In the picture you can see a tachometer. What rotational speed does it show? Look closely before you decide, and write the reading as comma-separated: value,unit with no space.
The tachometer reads 1450,rpm
